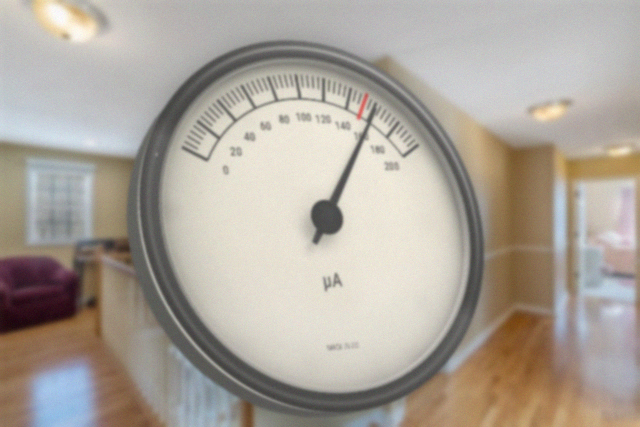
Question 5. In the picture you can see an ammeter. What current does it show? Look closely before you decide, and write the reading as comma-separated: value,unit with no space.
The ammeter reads 160,µA
